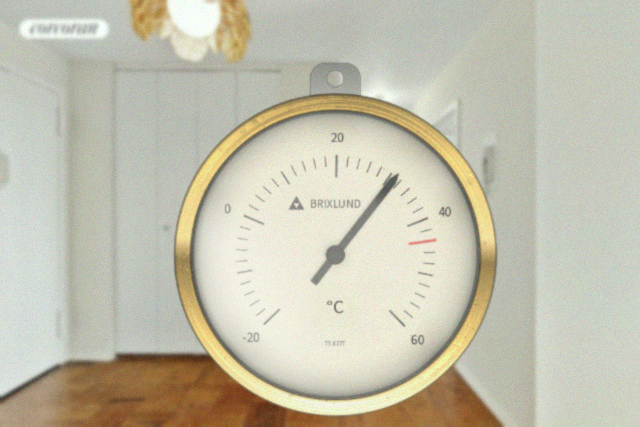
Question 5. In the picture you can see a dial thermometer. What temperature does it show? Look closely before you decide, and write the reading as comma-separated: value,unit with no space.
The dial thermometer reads 31,°C
